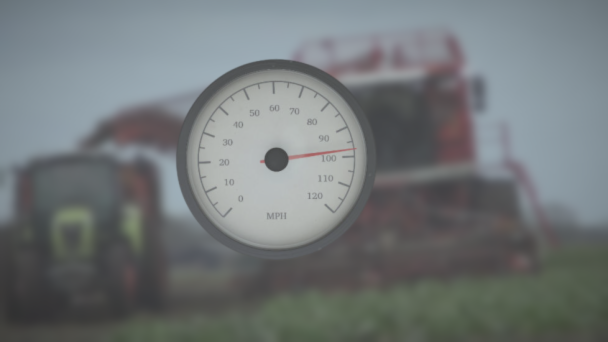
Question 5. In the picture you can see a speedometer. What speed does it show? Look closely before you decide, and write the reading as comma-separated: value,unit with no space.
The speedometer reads 97.5,mph
